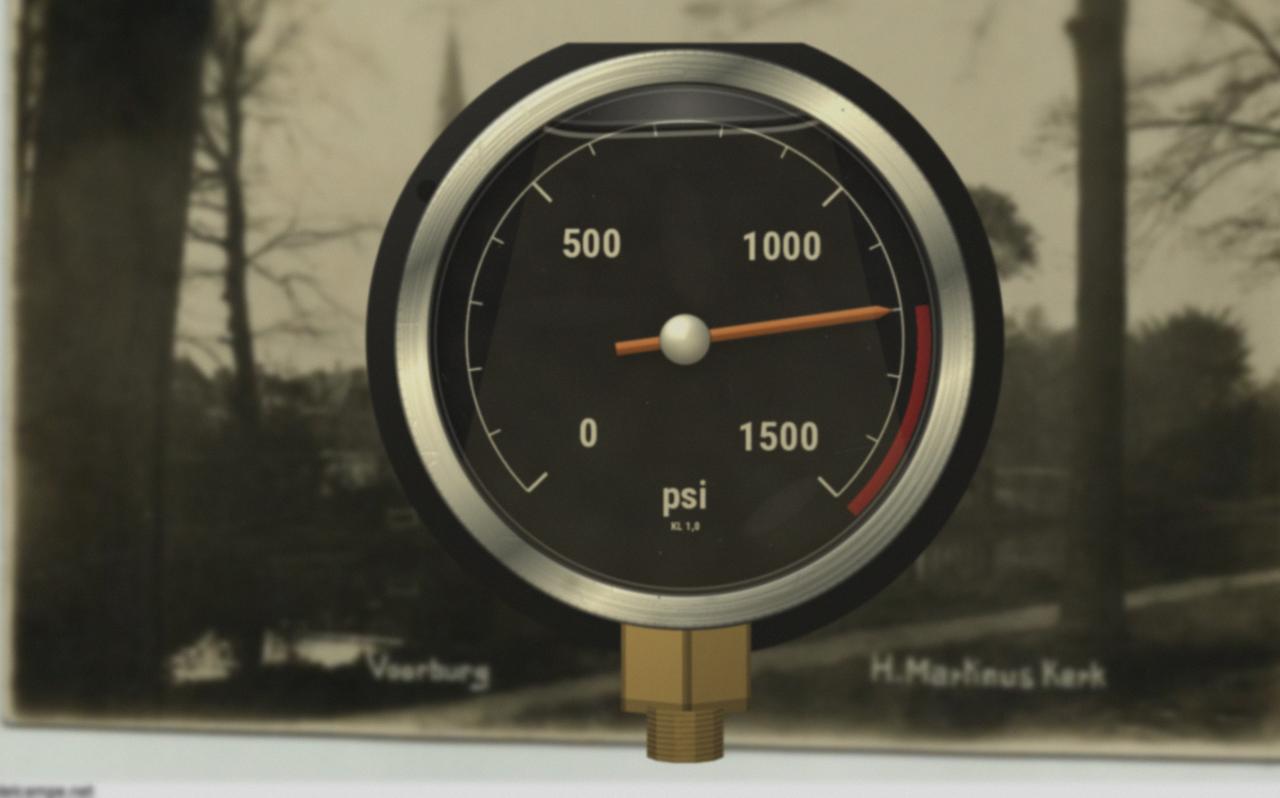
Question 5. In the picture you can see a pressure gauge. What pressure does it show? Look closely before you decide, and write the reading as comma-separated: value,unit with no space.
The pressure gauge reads 1200,psi
